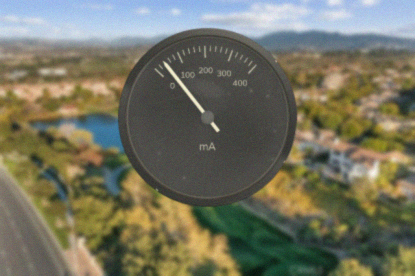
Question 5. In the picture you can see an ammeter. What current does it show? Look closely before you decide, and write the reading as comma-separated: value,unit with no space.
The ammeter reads 40,mA
